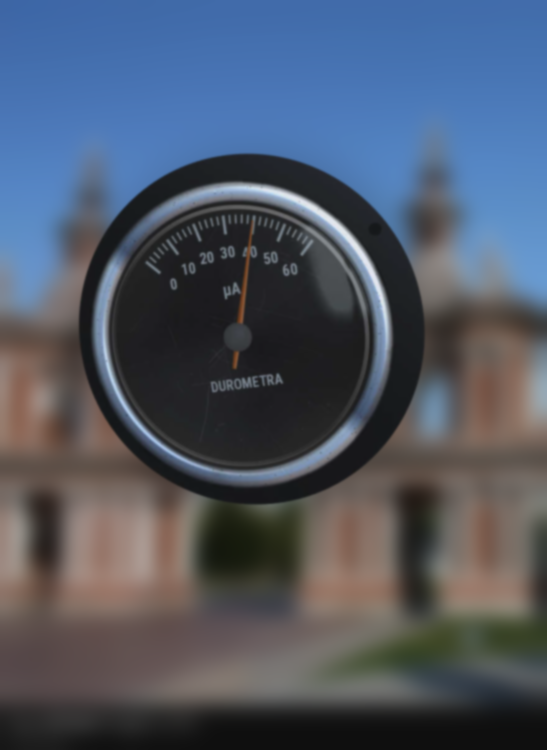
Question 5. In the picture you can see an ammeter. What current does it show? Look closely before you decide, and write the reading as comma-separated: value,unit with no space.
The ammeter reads 40,µA
